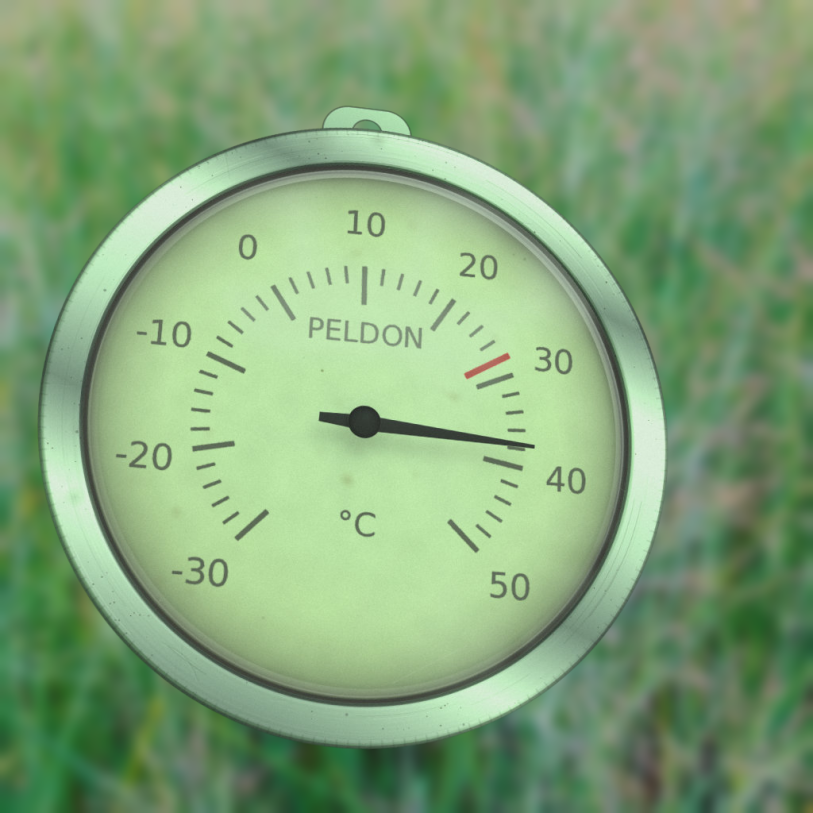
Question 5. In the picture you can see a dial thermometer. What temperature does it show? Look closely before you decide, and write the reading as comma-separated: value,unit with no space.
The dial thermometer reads 38,°C
